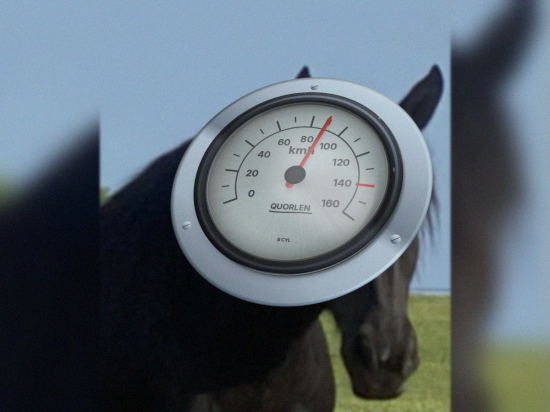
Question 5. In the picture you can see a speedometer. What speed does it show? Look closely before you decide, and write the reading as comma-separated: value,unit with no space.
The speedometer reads 90,km/h
